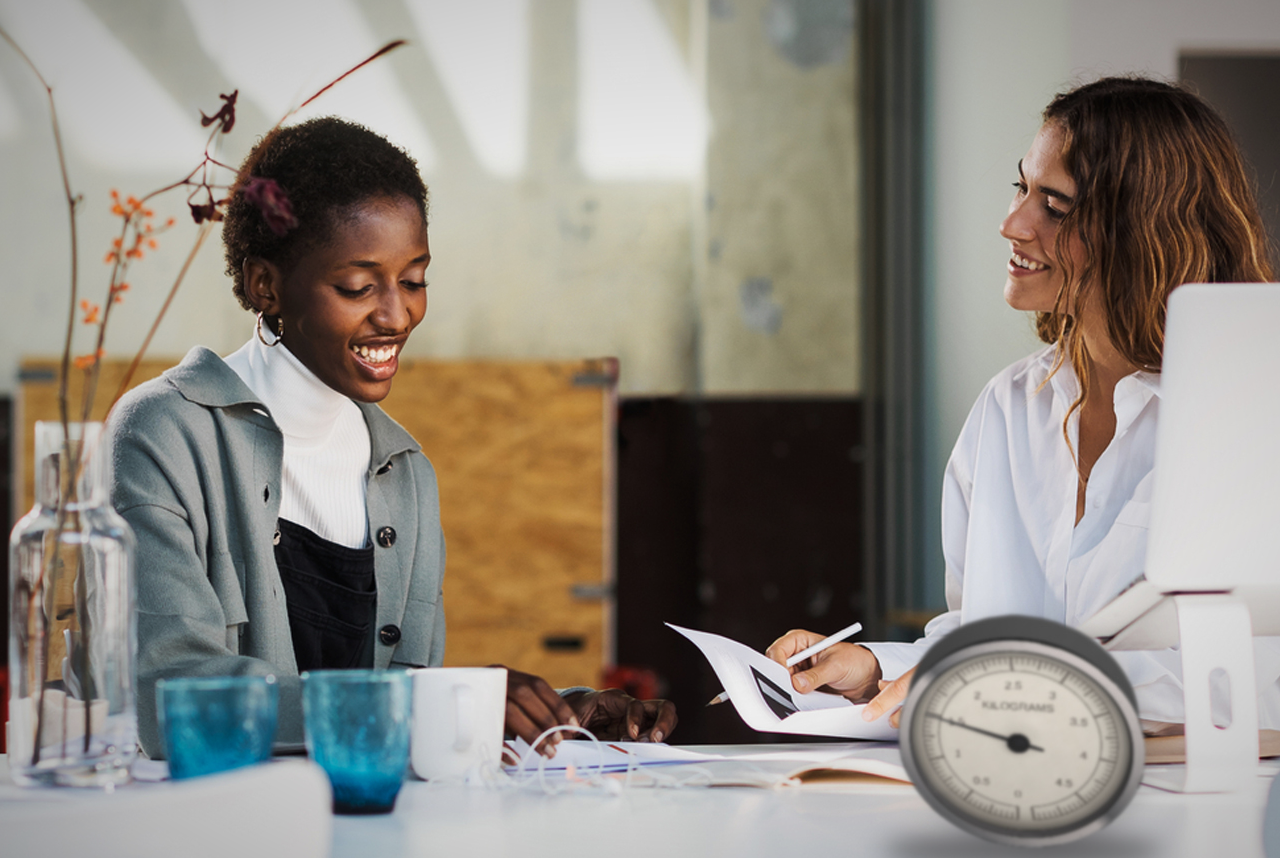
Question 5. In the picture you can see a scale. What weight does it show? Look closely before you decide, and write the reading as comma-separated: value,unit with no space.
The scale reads 1.5,kg
